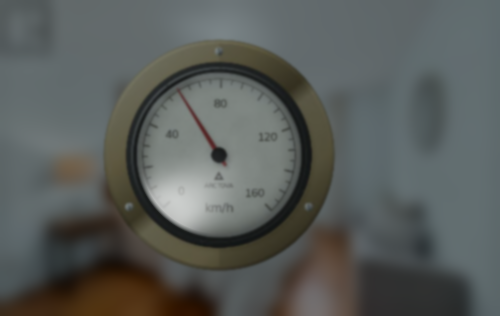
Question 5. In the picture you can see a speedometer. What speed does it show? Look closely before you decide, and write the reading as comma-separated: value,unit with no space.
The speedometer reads 60,km/h
